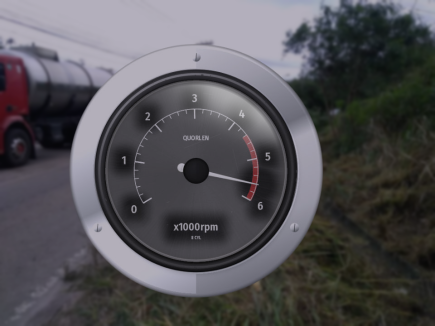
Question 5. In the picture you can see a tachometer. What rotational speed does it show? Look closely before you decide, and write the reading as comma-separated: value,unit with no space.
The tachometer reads 5600,rpm
